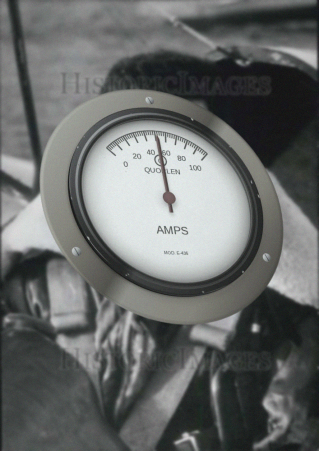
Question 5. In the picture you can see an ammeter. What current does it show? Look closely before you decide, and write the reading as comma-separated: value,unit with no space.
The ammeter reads 50,A
